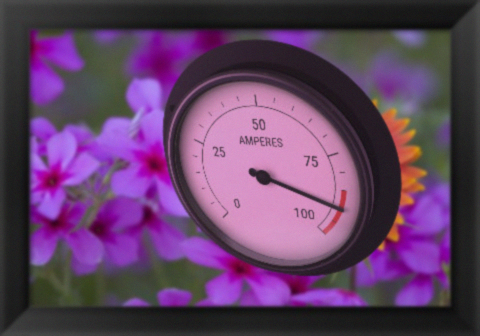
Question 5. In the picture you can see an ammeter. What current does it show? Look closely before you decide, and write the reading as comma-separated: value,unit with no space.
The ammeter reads 90,A
